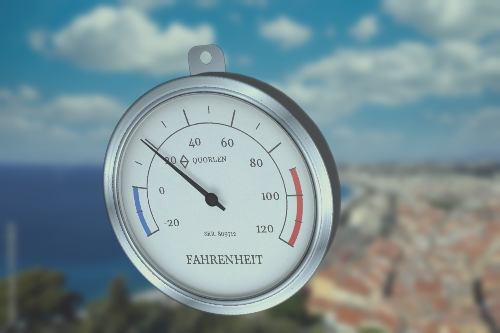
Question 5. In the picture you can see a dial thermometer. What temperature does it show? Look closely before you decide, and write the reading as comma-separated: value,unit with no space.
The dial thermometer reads 20,°F
